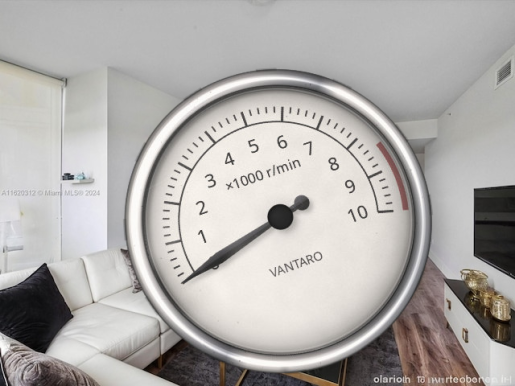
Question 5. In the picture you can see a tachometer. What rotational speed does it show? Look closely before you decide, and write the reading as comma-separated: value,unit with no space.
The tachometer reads 0,rpm
